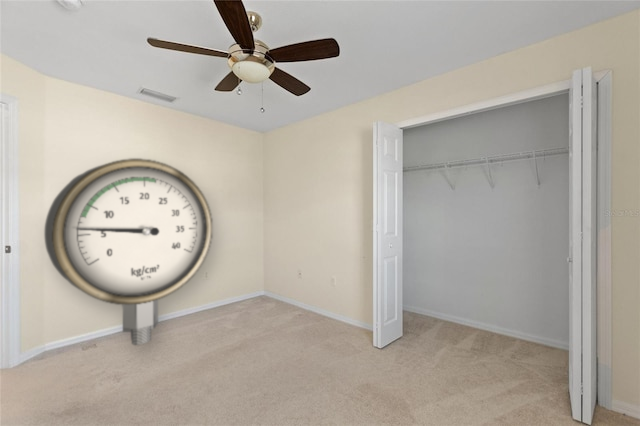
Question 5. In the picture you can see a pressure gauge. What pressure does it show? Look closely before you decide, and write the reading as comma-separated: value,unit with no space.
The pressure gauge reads 6,kg/cm²
